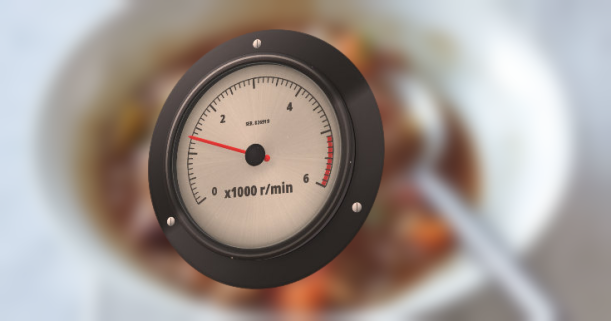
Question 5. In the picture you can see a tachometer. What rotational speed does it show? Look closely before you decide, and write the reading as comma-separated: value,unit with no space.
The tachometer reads 1300,rpm
